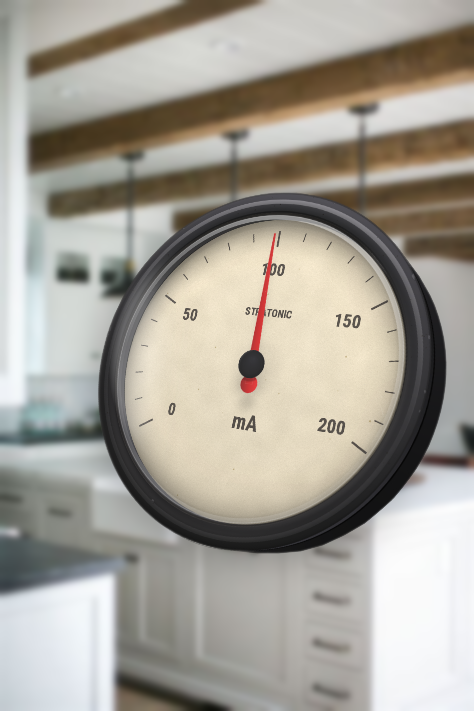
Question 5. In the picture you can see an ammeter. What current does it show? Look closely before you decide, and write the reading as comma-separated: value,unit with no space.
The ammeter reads 100,mA
